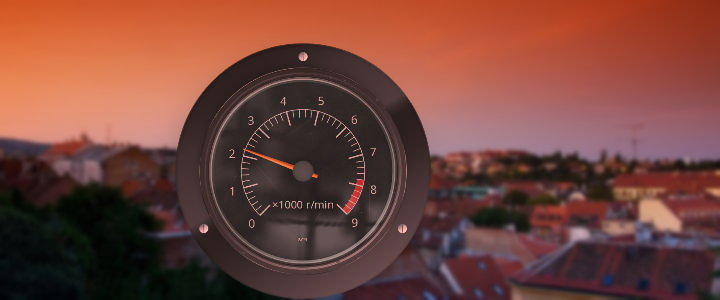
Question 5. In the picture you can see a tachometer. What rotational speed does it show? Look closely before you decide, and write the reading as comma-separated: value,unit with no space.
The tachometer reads 2200,rpm
